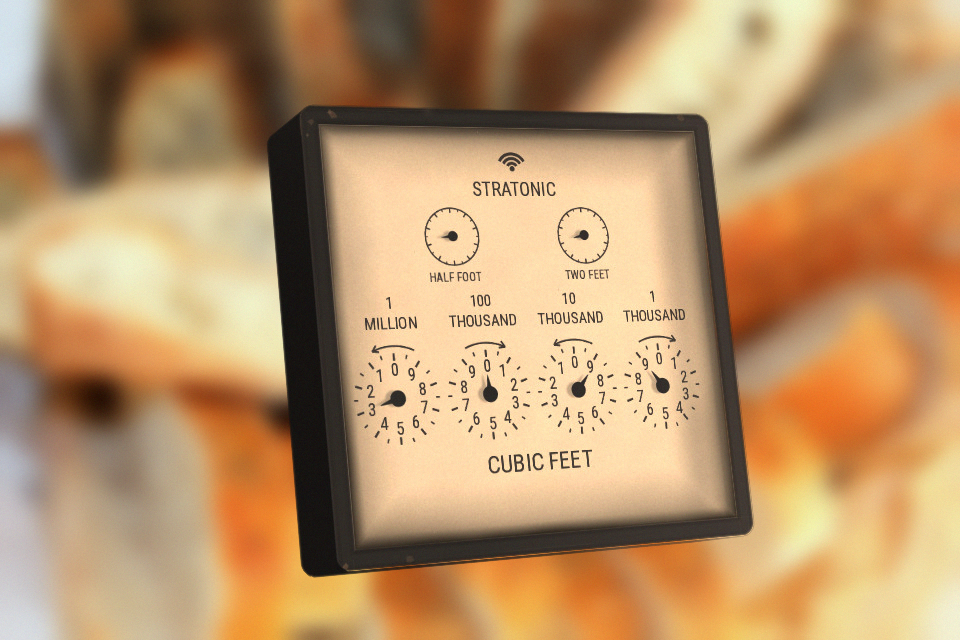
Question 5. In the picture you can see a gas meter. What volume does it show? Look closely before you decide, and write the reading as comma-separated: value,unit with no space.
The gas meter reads 298900,ft³
